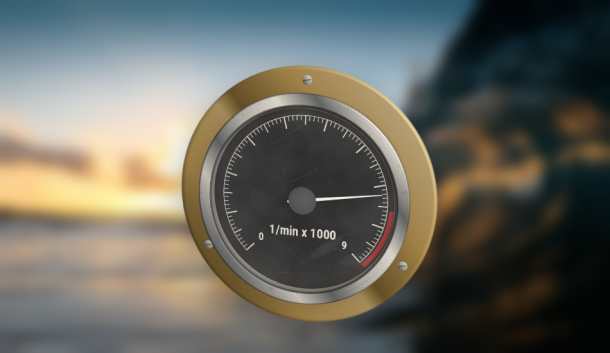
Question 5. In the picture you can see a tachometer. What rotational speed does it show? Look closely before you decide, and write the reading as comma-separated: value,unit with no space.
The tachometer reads 7200,rpm
